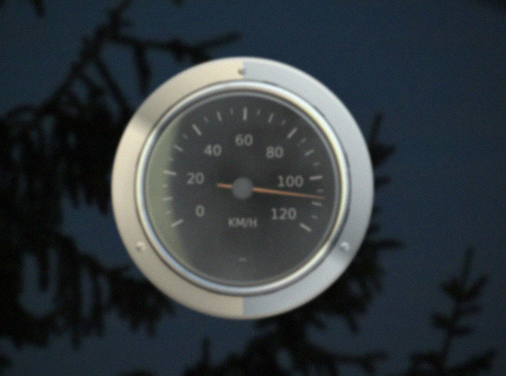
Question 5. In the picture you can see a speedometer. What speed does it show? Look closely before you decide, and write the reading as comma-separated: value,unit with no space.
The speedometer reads 107.5,km/h
